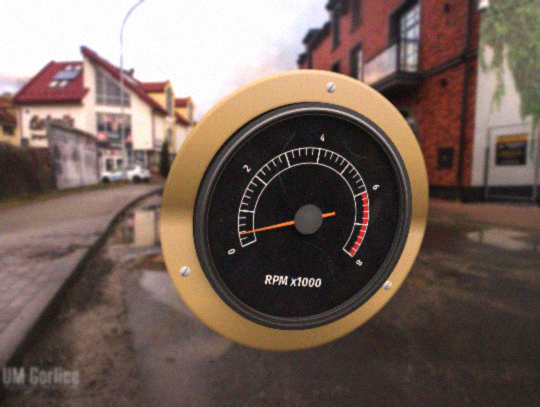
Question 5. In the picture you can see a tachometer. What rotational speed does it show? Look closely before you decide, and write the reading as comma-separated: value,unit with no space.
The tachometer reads 400,rpm
